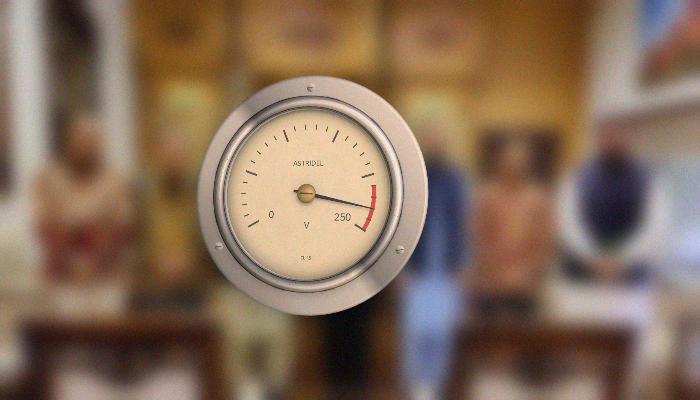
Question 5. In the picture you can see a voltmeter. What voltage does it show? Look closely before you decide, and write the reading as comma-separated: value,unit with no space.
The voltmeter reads 230,V
